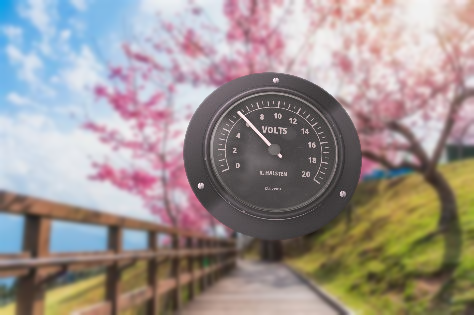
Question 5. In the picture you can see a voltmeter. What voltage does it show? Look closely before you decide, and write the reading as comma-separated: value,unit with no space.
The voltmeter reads 6,V
